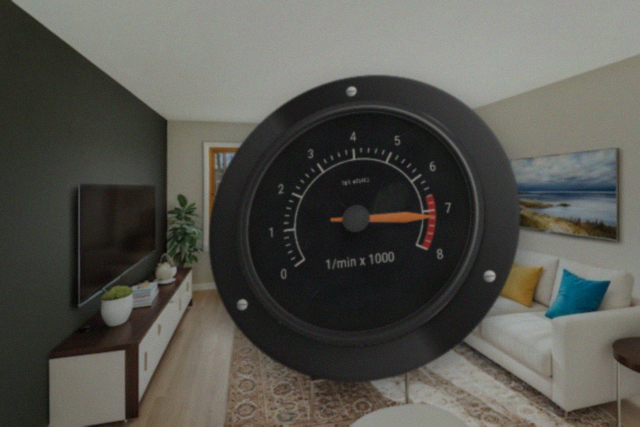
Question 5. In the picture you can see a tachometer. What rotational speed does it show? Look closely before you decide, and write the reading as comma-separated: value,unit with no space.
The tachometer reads 7200,rpm
